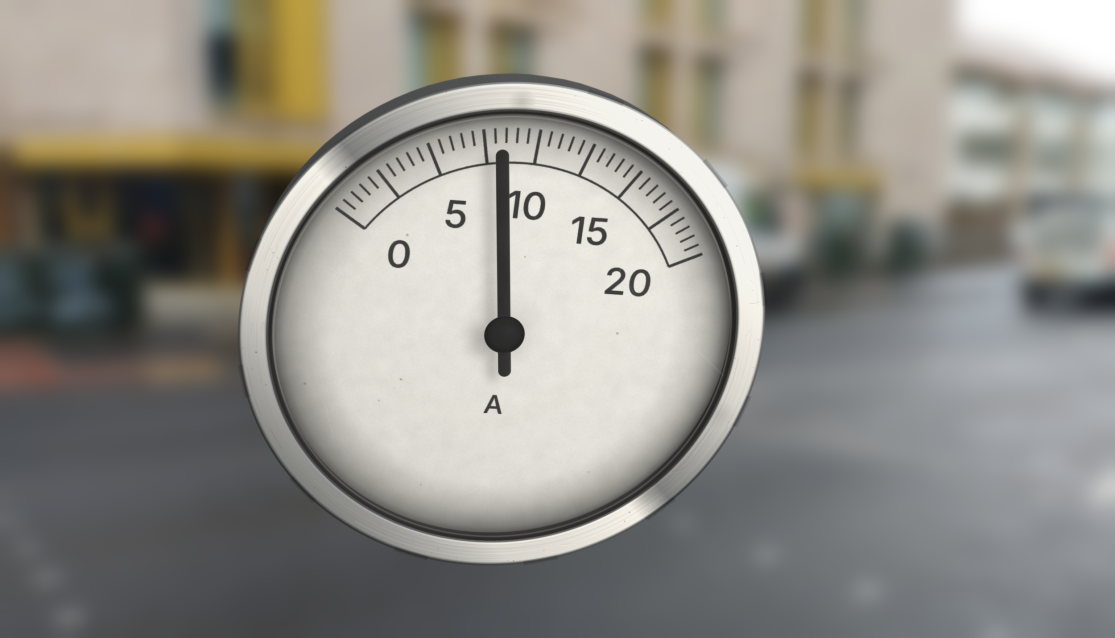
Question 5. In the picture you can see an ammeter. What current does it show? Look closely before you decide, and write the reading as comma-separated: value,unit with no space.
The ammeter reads 8.25,A
